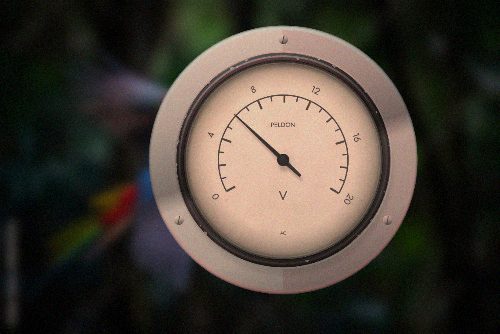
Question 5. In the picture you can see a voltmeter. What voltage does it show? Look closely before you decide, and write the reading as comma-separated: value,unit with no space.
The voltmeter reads 6,V
